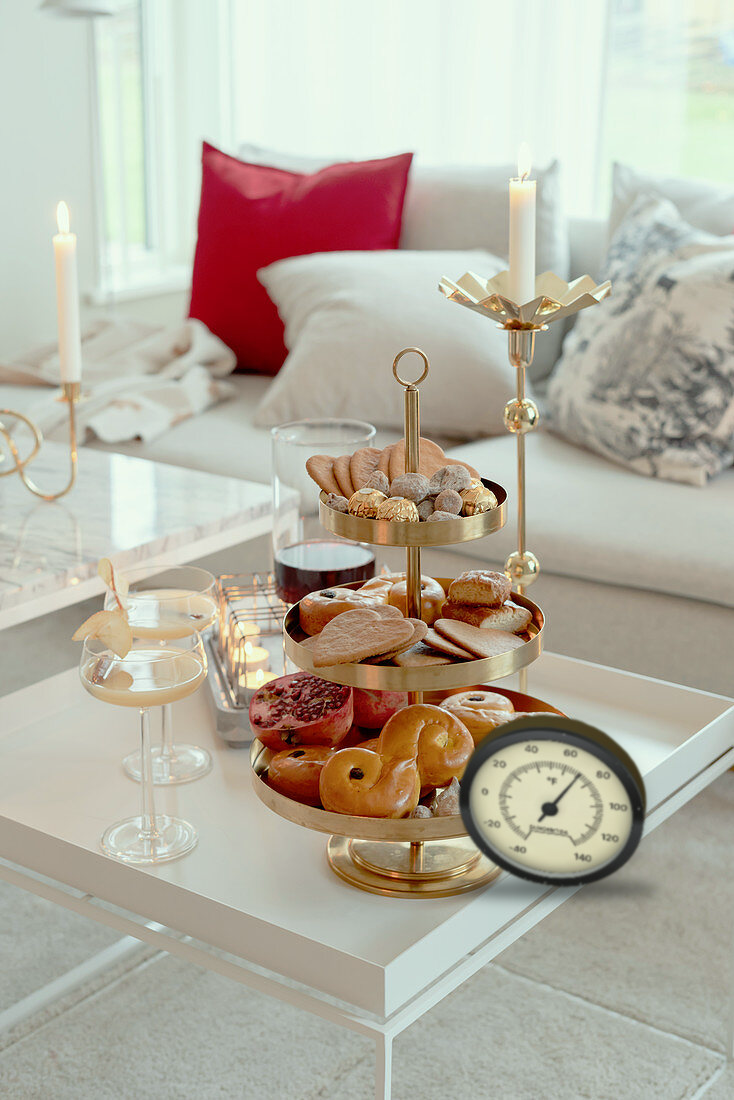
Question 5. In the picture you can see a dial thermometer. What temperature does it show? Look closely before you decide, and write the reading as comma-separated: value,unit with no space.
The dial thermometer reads 70,°F
